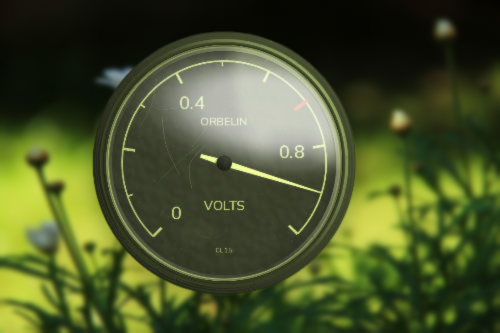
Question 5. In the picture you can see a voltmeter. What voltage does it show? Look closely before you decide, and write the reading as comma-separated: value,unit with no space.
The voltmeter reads 0.9,V
